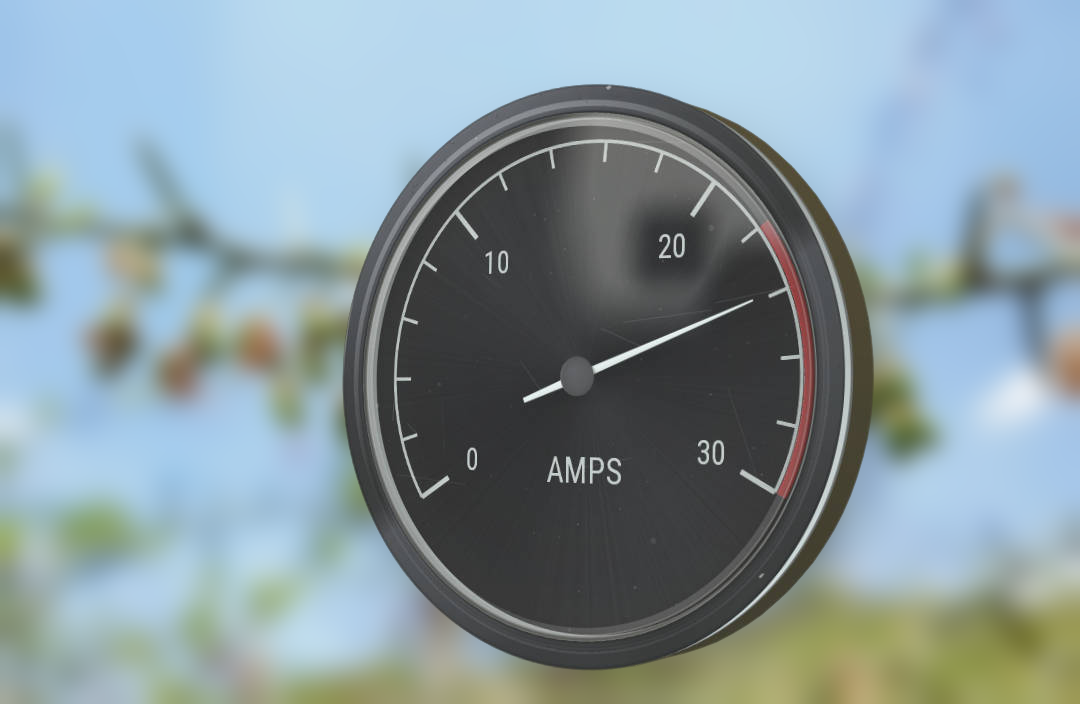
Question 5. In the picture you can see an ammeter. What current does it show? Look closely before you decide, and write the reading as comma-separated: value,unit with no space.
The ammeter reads 24,A
